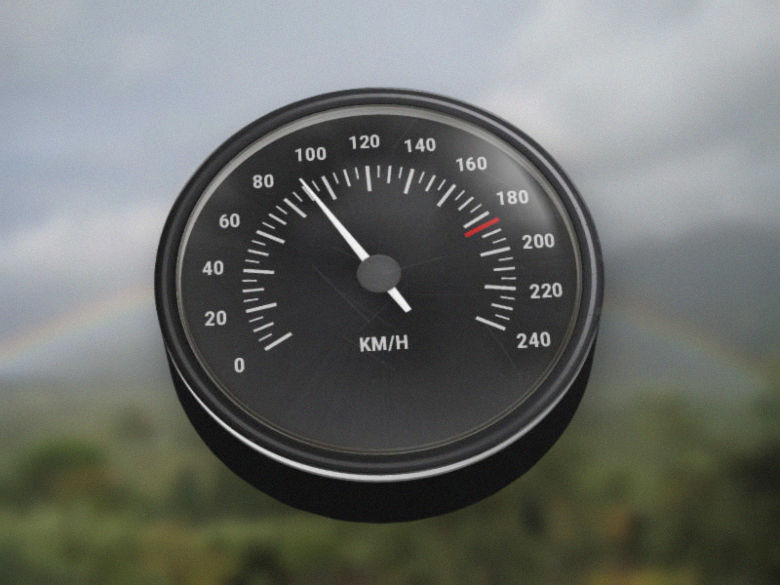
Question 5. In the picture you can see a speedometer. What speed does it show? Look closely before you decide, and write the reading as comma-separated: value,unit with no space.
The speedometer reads 90,km/h
